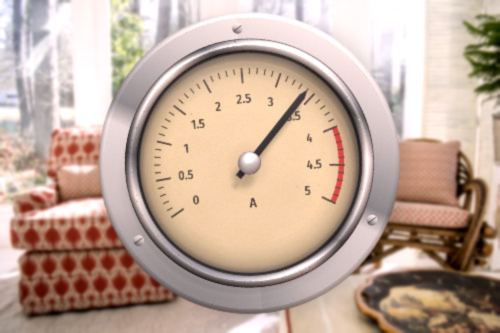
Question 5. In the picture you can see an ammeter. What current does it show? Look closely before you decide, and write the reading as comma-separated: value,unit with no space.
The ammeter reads 3.4,A
